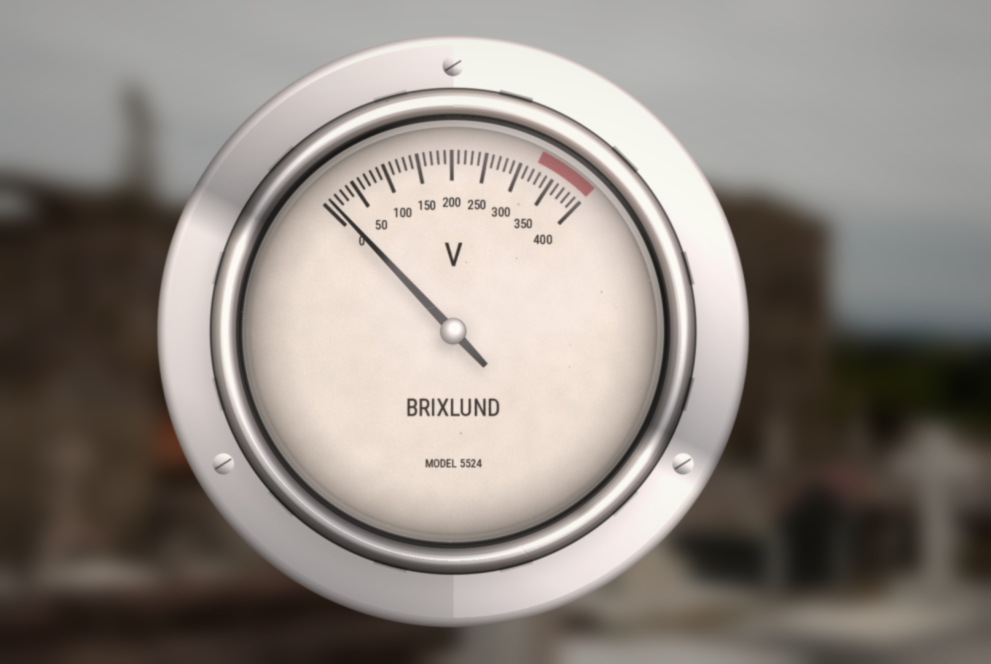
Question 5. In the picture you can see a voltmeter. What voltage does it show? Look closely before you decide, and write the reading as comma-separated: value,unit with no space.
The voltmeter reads 10,V
